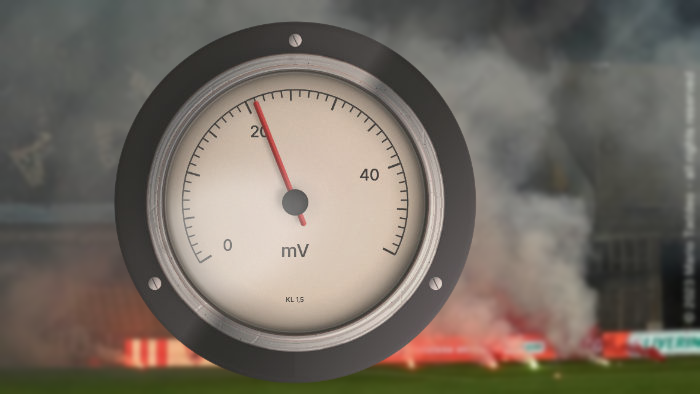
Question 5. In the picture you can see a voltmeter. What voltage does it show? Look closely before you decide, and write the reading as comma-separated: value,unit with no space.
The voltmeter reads 21,mV
